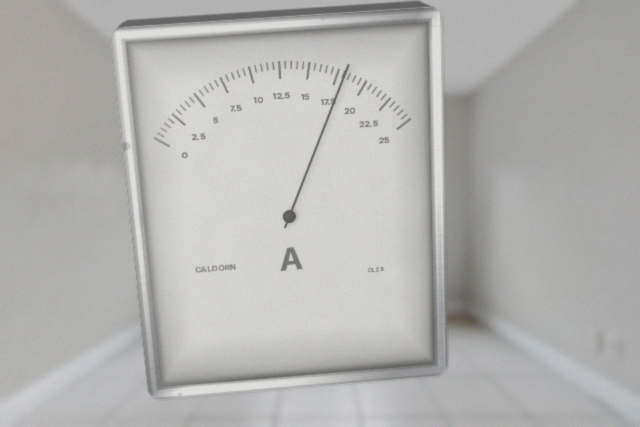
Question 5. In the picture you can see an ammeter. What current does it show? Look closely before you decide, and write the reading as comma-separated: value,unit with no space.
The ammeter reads 18,A
